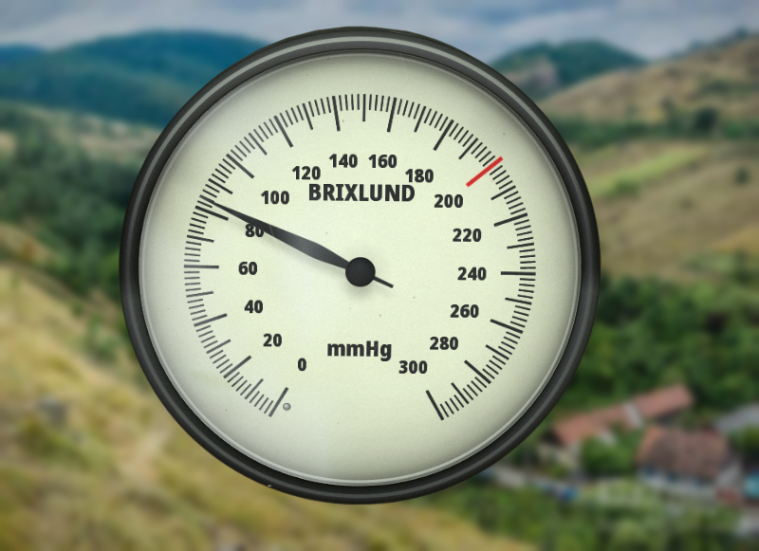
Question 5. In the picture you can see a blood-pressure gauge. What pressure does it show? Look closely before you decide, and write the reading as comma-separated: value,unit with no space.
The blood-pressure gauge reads 84,mmHg
